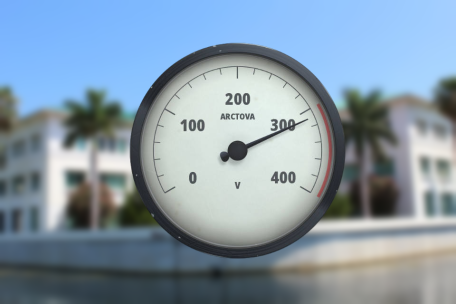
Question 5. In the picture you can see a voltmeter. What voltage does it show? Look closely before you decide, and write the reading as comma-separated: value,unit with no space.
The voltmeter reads 310,V
